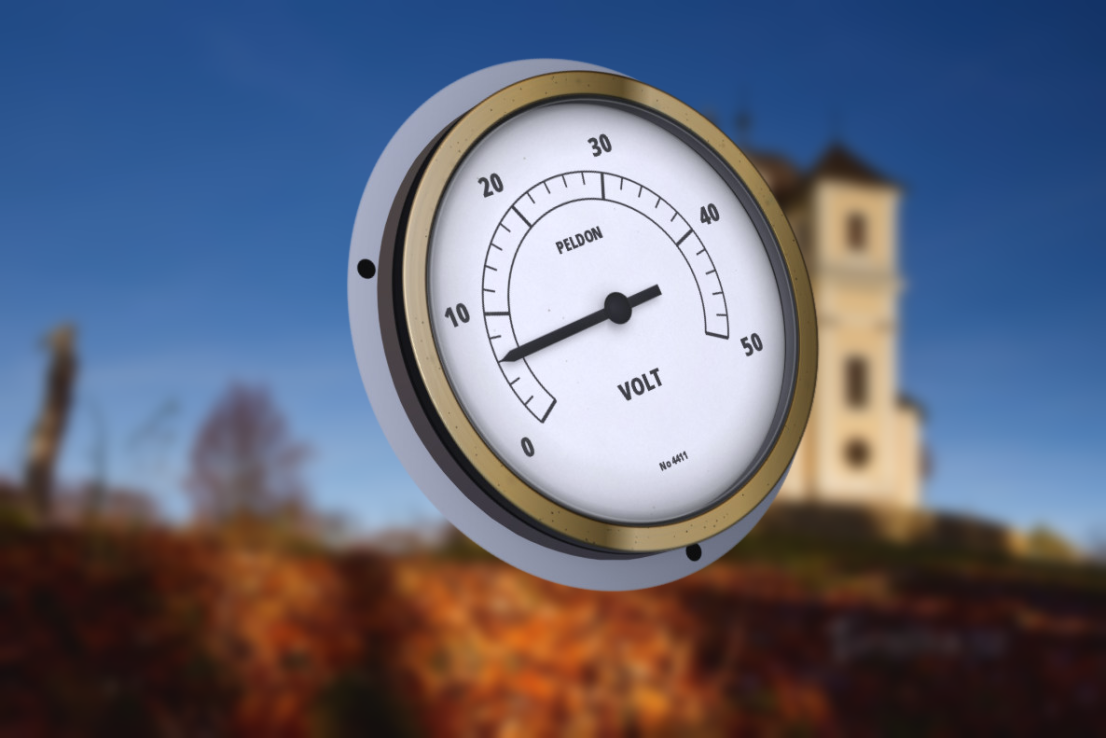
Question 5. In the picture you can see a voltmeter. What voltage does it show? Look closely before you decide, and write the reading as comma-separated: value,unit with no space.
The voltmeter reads 6,V
